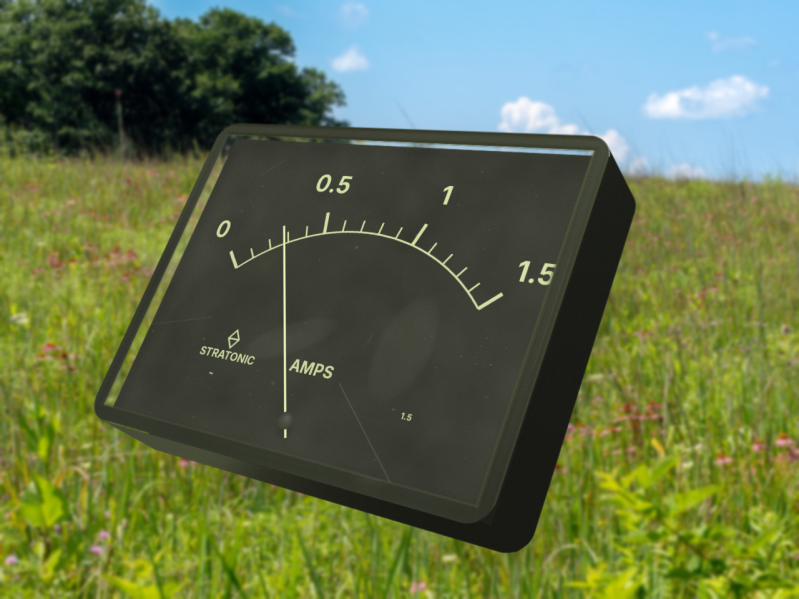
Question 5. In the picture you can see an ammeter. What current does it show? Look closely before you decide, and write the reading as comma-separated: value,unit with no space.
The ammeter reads 0.3,A
